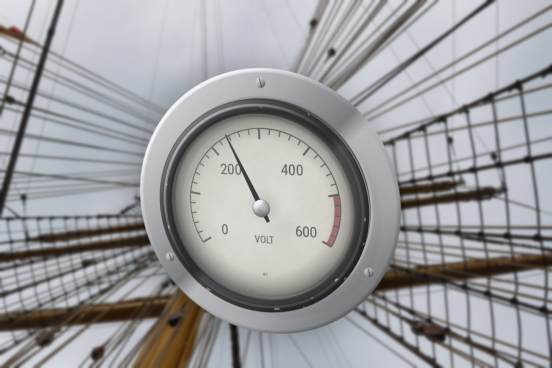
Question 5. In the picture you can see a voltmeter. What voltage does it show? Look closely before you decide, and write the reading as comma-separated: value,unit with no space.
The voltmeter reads 240,V
